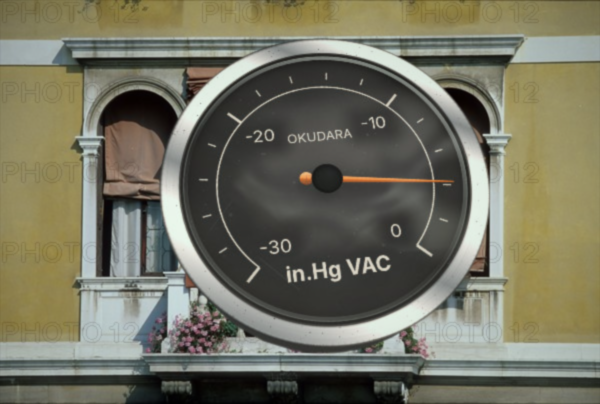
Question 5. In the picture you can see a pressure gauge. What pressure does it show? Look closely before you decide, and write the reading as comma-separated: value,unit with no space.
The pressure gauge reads -4,inHg
